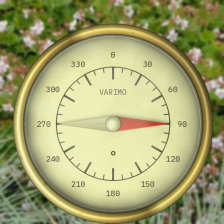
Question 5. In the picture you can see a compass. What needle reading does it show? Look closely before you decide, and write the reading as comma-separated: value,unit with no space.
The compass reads 90,°
